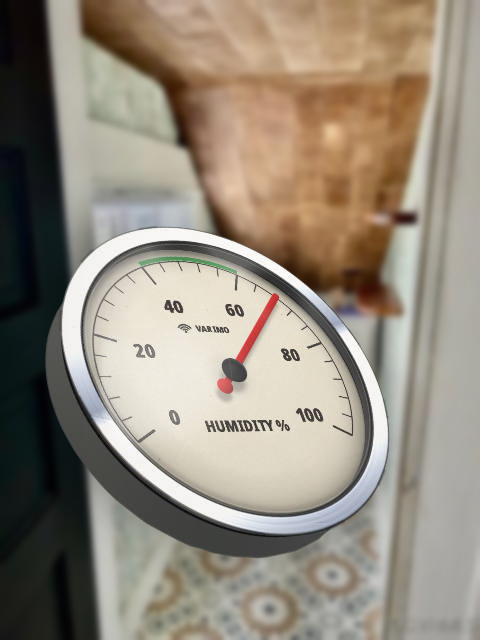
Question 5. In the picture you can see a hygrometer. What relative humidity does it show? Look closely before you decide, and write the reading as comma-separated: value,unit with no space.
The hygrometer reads 68,%
